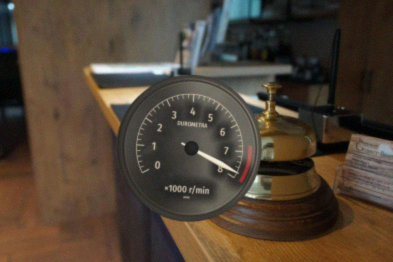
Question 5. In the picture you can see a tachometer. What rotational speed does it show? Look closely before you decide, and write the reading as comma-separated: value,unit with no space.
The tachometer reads 7800,rpm
